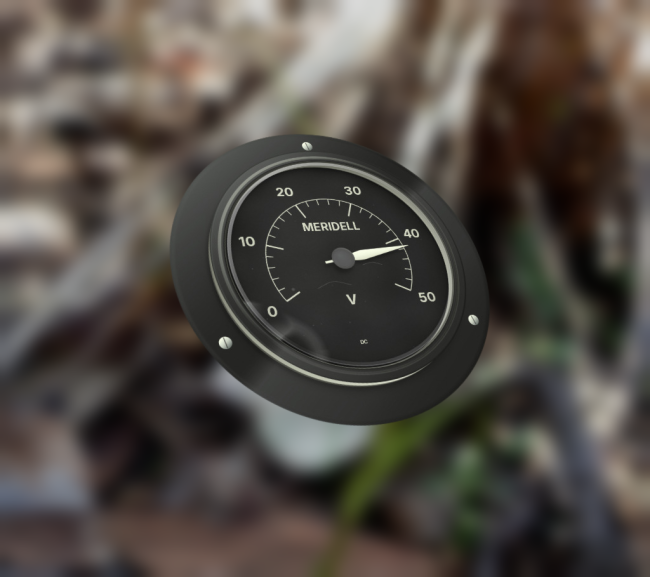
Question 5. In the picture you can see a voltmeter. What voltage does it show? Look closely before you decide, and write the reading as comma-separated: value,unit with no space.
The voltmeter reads 42,V
